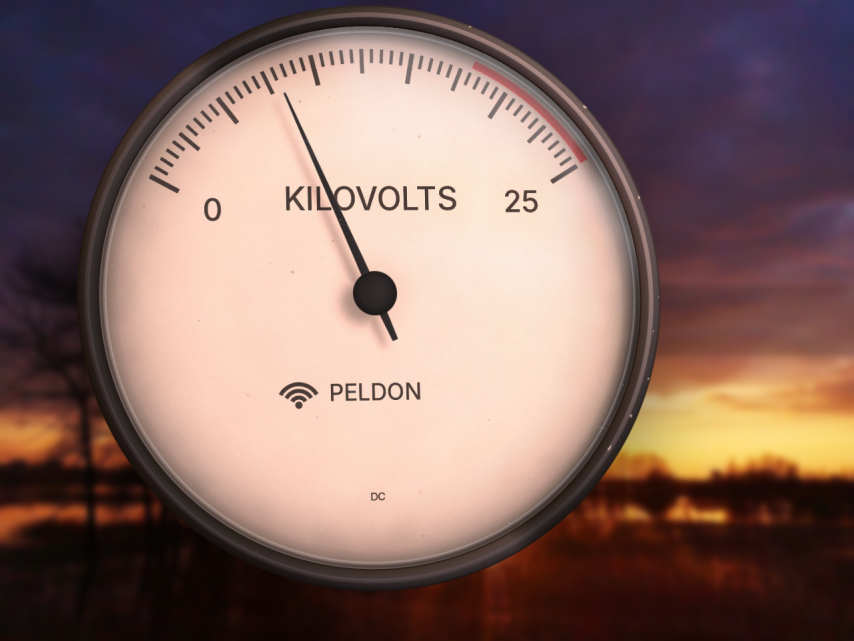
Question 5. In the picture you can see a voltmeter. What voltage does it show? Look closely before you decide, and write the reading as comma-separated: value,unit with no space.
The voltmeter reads 8,kV
